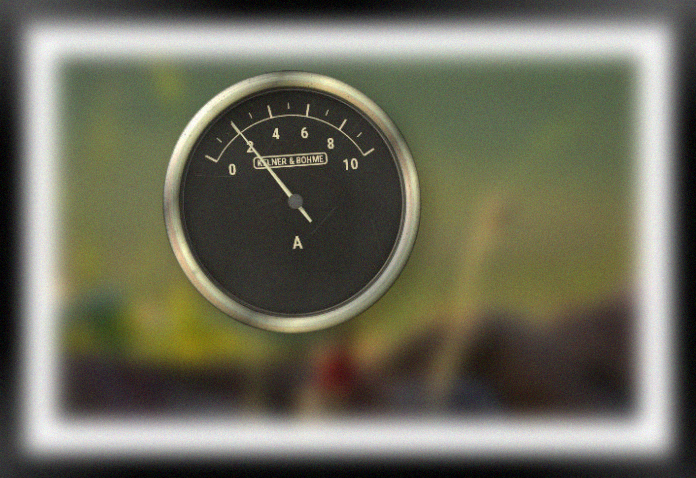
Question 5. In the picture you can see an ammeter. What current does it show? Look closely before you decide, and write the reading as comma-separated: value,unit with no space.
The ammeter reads 2,A
